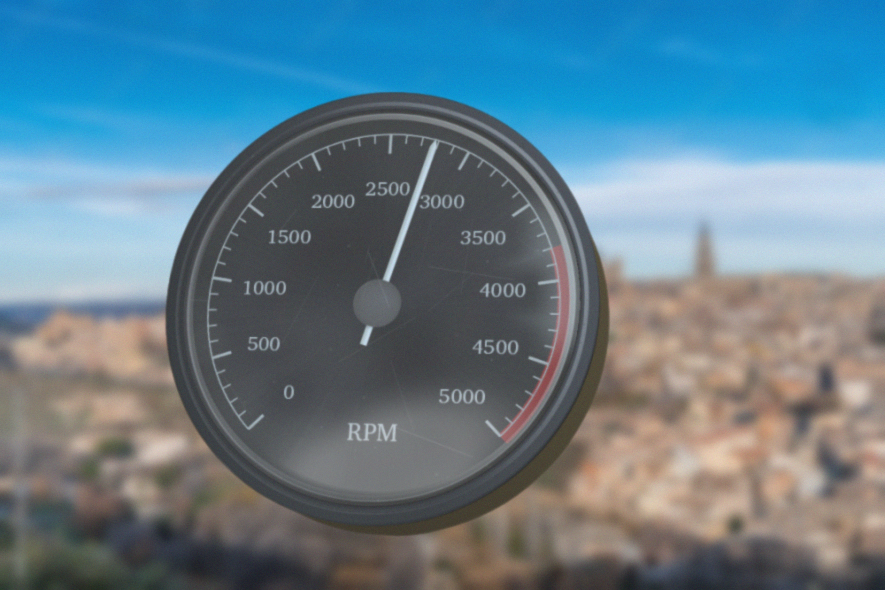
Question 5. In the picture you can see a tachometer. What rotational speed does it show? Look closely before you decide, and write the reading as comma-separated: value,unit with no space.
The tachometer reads 2800,rpm
